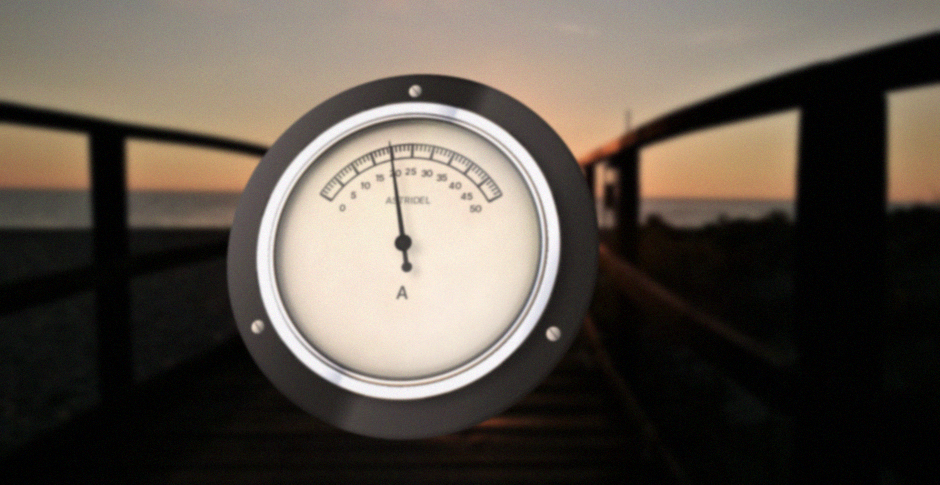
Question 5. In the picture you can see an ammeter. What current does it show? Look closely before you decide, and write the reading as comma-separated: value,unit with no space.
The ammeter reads 20,A
